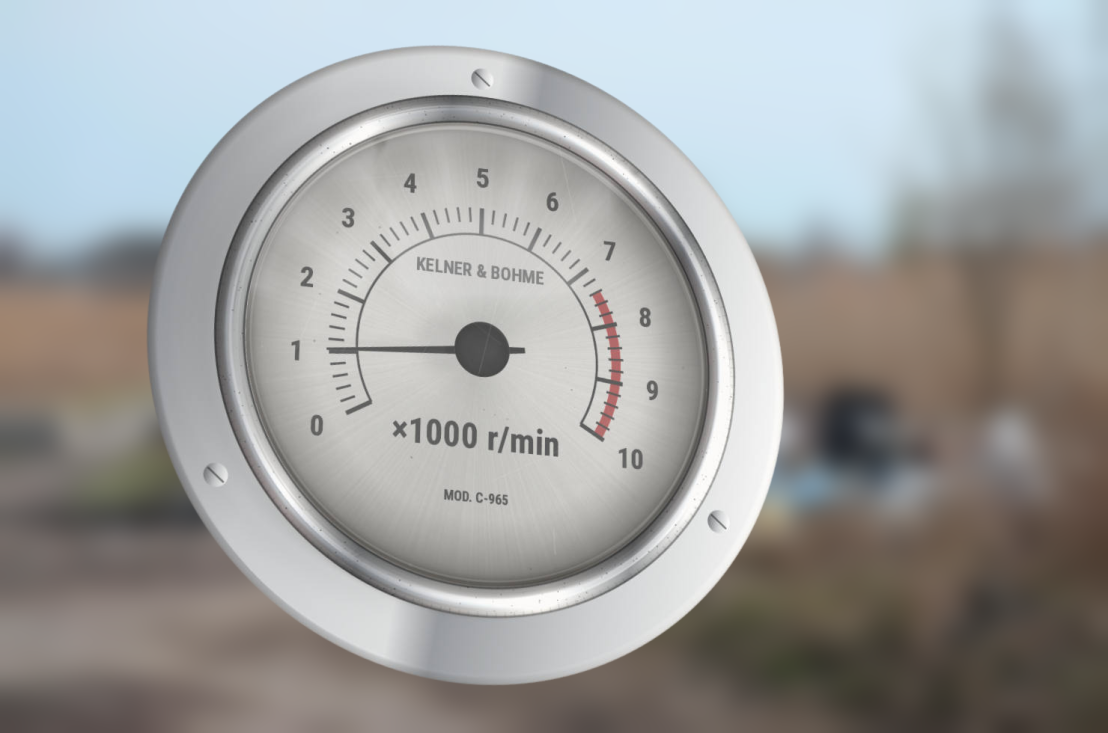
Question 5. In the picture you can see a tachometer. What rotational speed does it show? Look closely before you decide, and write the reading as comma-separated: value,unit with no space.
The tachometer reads 1000,rpm
